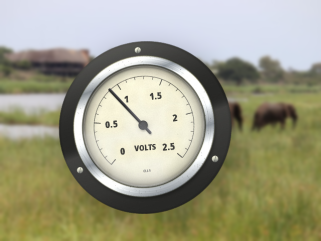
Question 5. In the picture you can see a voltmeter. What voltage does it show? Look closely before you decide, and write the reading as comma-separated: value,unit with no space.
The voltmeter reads 0.9,V
